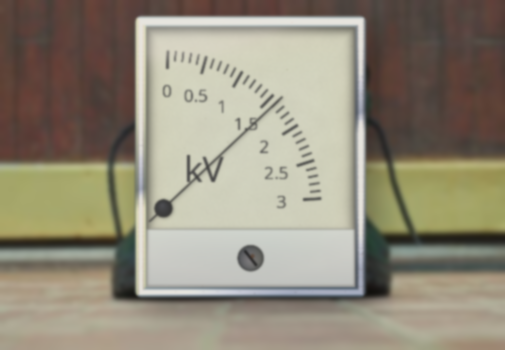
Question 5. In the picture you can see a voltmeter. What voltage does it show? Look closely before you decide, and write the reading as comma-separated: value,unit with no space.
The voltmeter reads 1.6,kV
